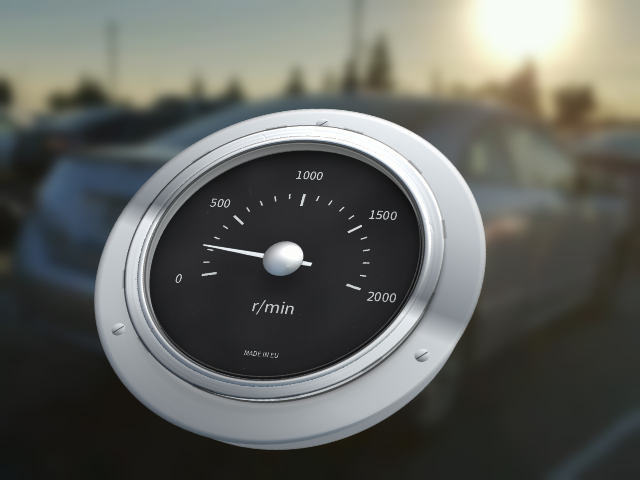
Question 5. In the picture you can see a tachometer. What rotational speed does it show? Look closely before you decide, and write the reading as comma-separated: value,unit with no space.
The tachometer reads 200,rpm
